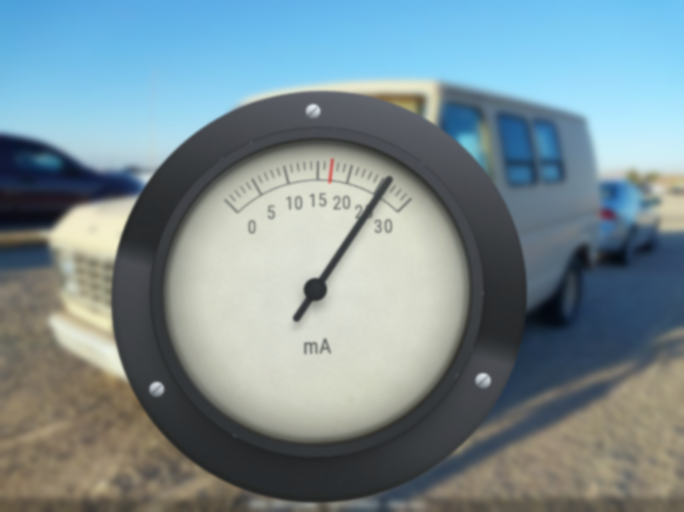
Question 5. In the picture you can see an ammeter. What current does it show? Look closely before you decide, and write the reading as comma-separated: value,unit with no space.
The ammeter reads 26,mA
